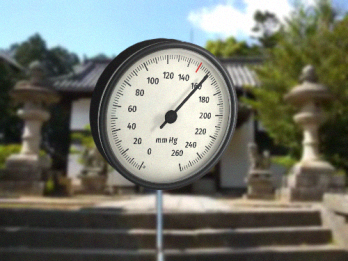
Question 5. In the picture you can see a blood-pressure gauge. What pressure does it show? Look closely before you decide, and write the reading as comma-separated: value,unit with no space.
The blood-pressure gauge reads 160,mmHg
